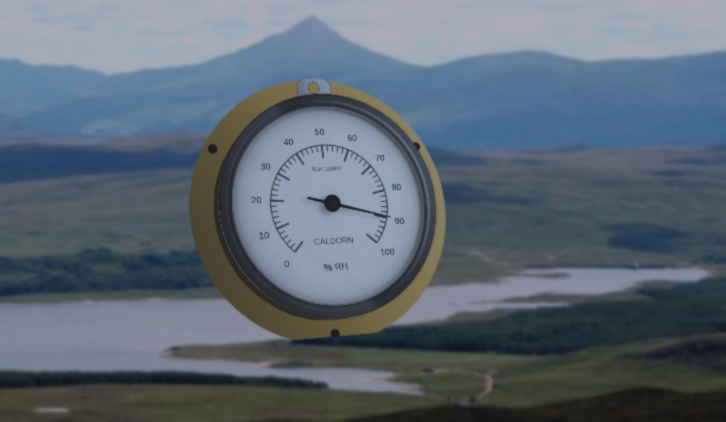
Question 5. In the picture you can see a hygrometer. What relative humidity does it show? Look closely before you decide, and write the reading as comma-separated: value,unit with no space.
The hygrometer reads 90,%
